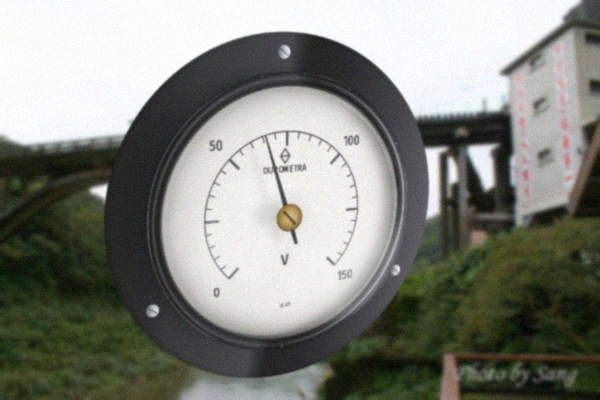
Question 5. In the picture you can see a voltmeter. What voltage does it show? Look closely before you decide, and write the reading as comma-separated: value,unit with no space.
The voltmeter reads 65,V
